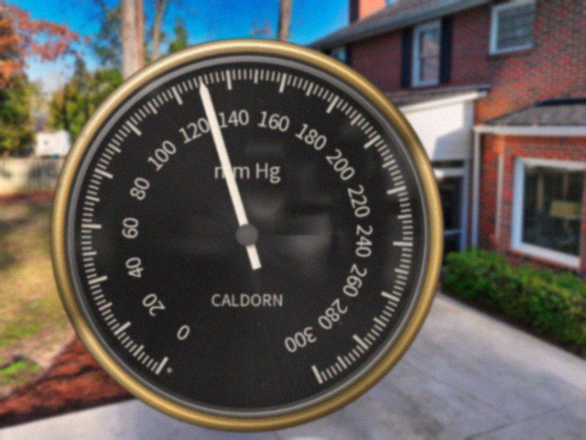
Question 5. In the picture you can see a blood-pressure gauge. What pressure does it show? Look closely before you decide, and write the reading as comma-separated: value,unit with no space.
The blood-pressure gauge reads 130,mmHg
